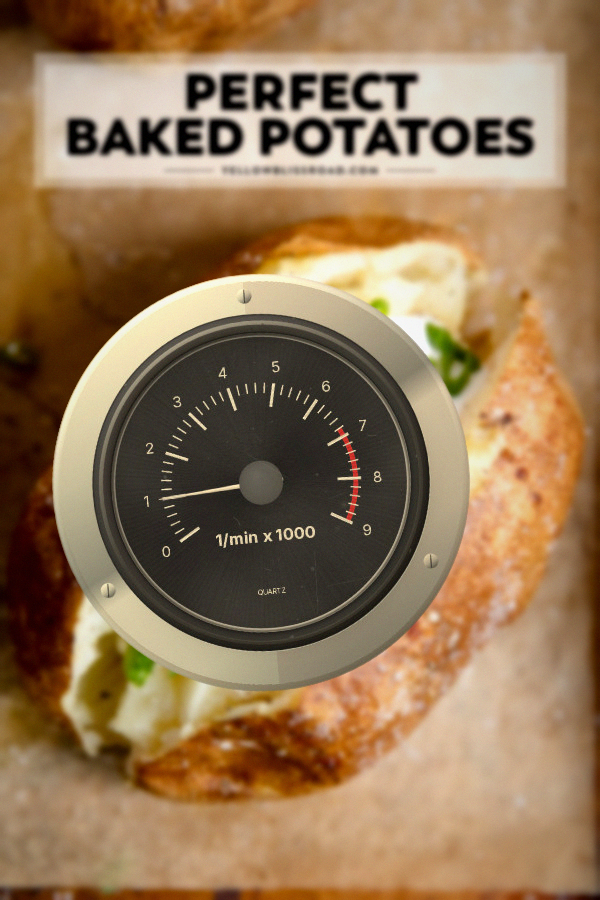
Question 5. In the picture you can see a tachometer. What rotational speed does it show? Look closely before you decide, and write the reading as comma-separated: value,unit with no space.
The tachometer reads 1000,rpm
